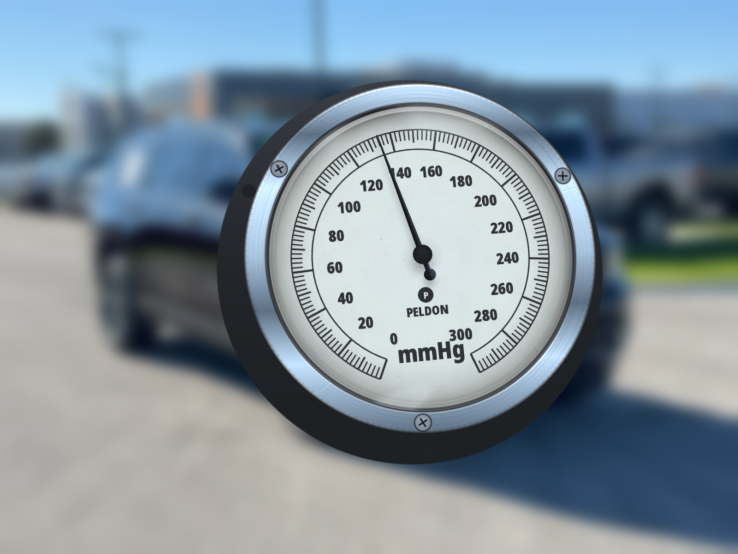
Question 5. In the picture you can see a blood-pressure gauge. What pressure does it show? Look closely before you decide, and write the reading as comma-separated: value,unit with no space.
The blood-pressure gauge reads 134,mmHg
